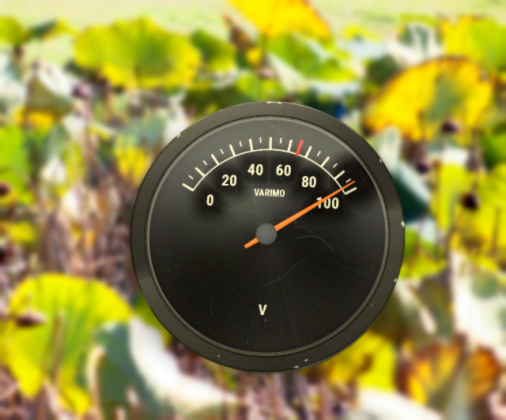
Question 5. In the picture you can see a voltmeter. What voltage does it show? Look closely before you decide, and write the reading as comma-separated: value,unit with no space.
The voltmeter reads 97.5,V
